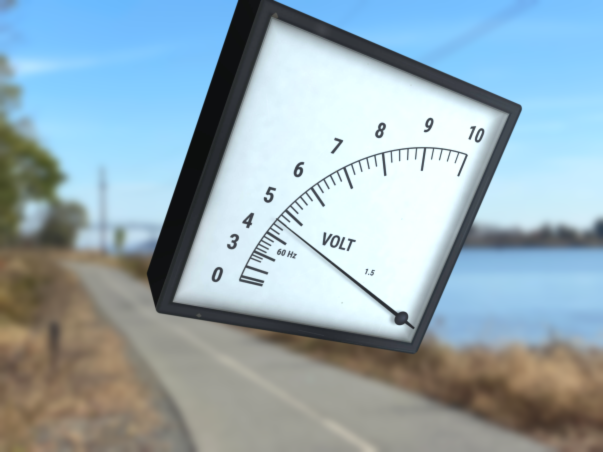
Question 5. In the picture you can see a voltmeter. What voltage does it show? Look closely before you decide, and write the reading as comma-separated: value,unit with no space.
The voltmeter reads 4.6,V
